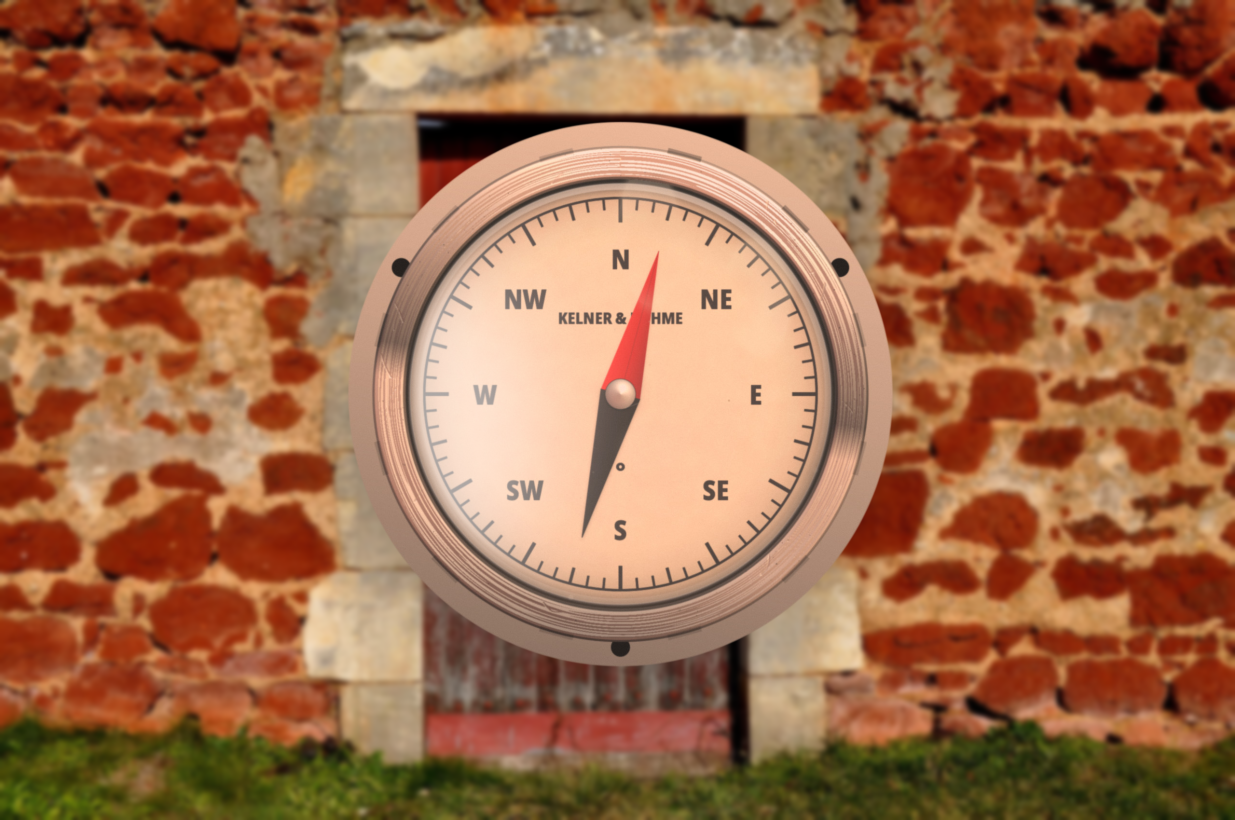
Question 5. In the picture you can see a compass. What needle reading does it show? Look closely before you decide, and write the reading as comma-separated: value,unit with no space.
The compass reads 15,°
